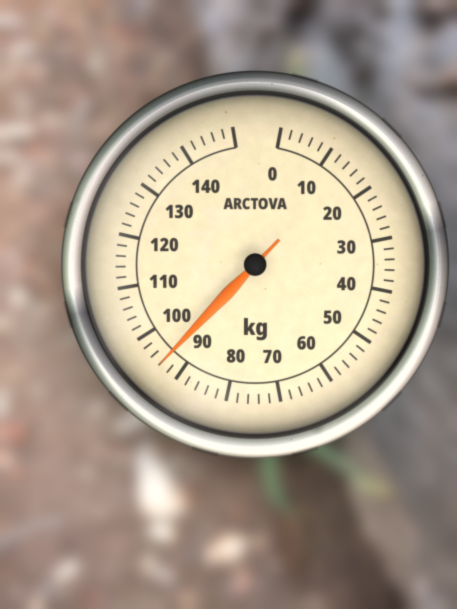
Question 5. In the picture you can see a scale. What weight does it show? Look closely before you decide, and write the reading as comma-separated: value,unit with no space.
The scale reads 94,kg
